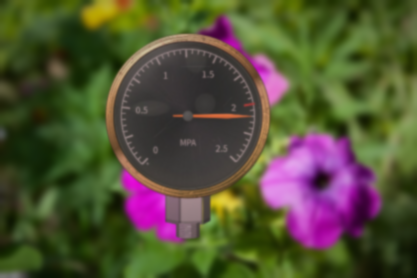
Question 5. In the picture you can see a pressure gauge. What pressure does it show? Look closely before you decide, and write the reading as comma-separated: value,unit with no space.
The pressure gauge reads 2.1,MPa
